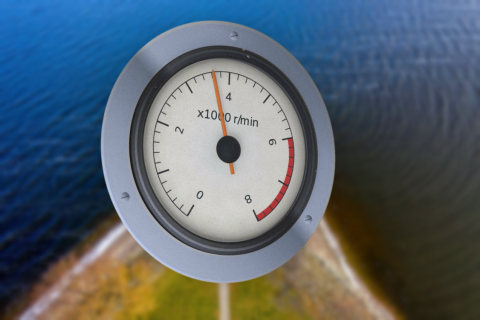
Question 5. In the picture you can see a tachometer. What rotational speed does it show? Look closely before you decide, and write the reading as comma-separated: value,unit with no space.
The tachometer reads 3600,rpm
